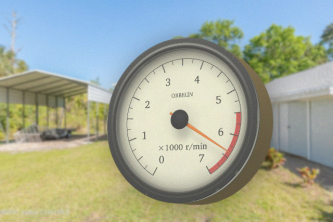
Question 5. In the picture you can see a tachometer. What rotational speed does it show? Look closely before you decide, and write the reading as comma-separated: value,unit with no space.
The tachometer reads 6375,rpm
